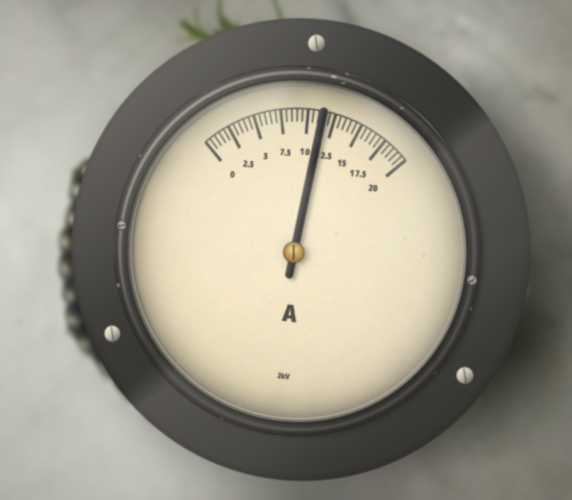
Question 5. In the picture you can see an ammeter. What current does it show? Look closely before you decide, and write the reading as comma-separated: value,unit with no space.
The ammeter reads 11.5,A
